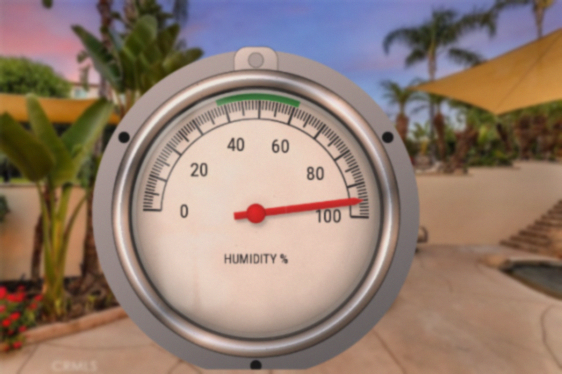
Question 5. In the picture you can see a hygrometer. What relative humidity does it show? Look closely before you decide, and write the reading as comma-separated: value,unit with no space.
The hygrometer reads 95,%
